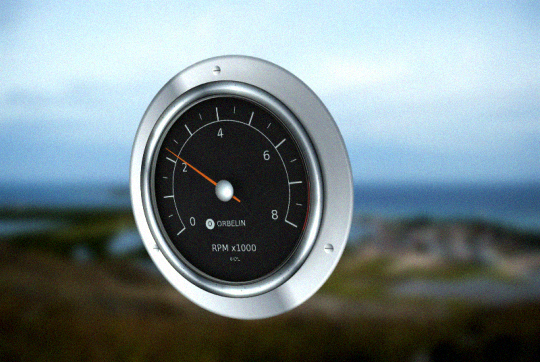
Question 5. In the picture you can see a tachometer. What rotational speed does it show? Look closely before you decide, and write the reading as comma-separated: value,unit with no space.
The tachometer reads 2250,rpm
